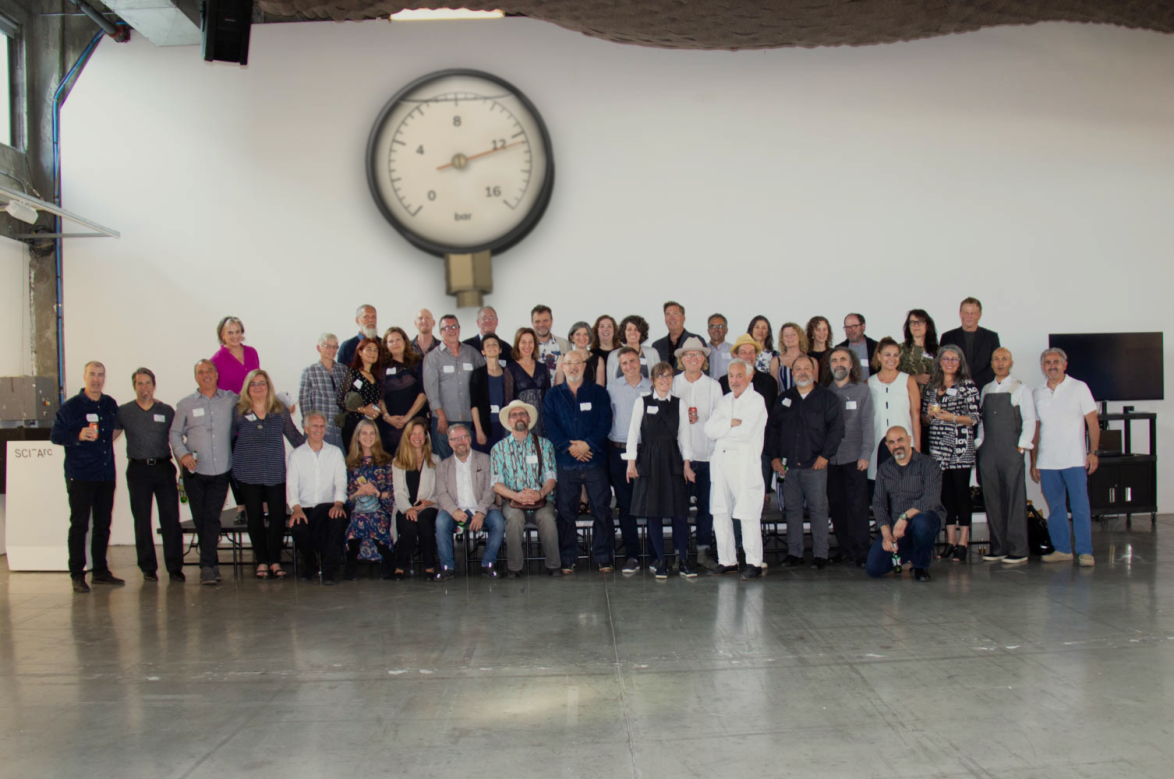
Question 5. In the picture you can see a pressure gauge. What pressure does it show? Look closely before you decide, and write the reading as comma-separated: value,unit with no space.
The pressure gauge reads 12.5,bar
